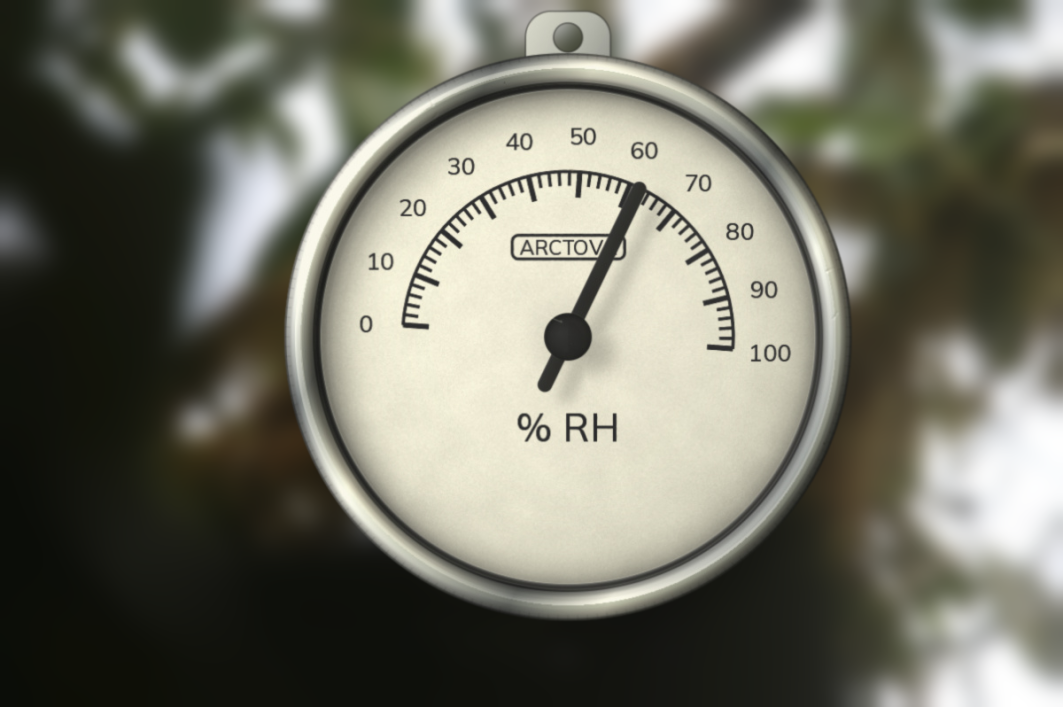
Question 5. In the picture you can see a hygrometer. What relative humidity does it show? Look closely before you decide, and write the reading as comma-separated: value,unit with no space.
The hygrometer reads 62,%
